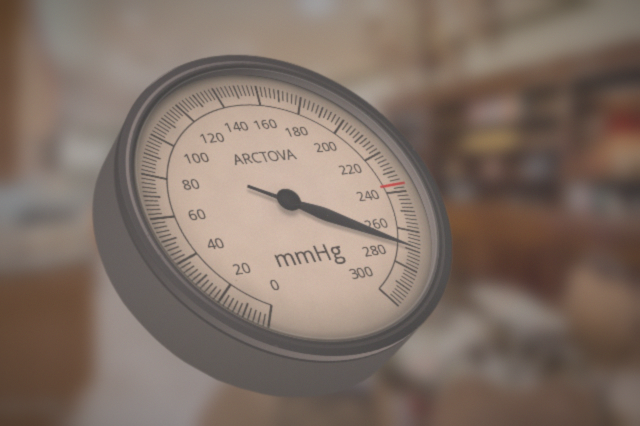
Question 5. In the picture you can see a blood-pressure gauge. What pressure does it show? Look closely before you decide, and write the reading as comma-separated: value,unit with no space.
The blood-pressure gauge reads 270,mmHg
